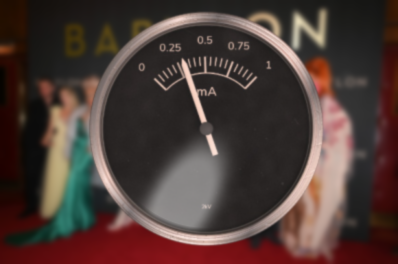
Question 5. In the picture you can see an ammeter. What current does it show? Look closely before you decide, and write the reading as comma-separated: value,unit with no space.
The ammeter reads 0.3,mA
